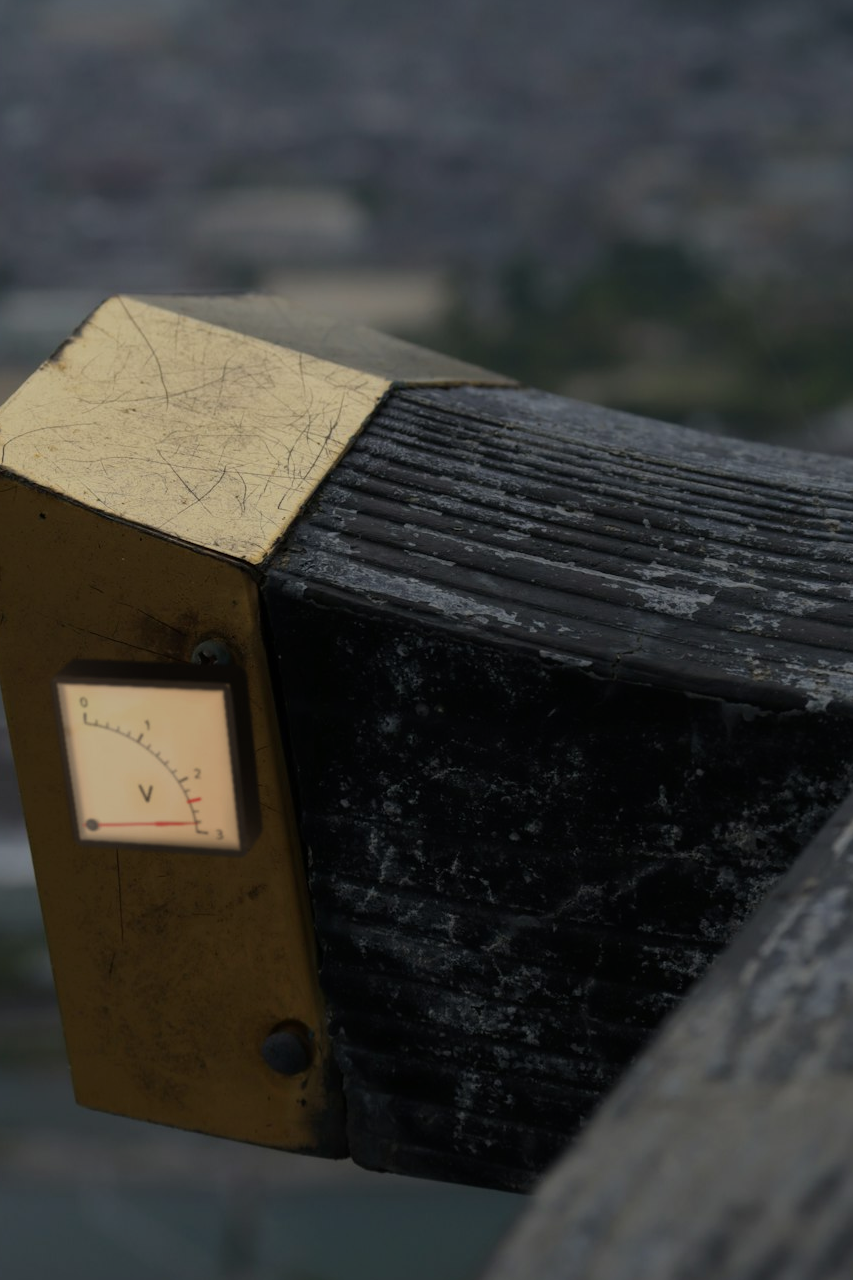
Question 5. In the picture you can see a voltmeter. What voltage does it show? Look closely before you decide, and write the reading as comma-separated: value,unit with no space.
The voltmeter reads 2.8,V
